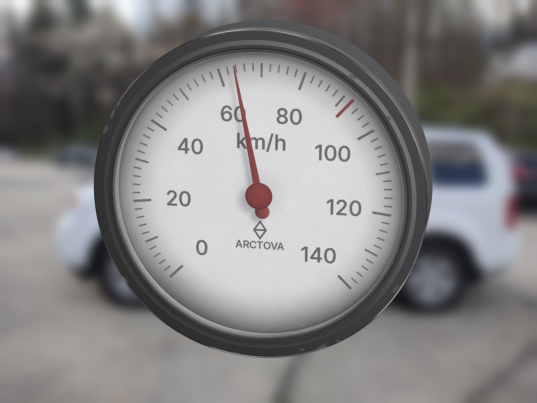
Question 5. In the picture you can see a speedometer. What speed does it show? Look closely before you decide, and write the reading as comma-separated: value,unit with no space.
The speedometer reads 64,km/h
